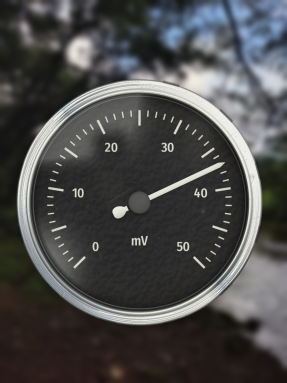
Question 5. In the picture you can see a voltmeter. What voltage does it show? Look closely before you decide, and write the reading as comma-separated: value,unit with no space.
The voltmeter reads 37,mV
